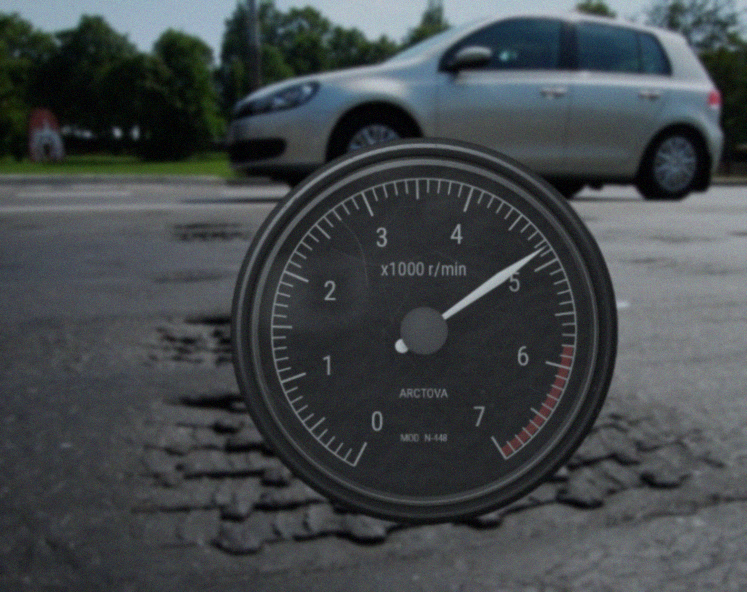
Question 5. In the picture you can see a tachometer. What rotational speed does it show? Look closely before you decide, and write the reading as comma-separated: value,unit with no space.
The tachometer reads 4850,rpm
